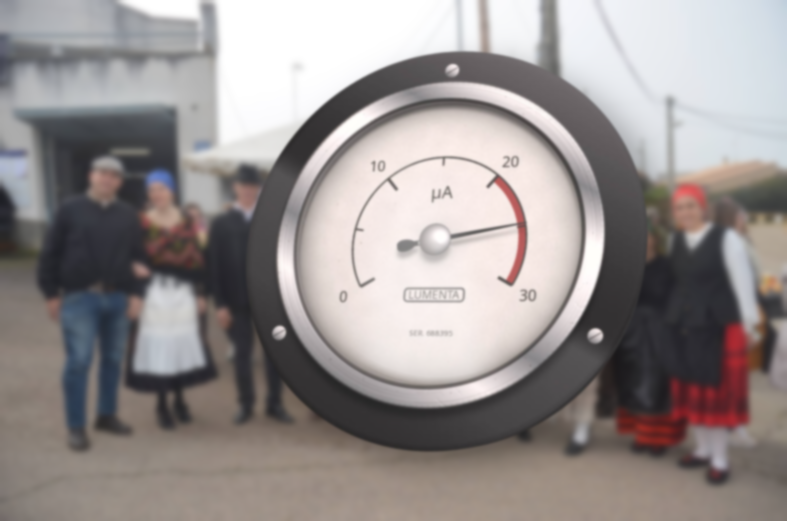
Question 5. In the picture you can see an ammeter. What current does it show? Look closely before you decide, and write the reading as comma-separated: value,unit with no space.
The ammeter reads 25,µA
